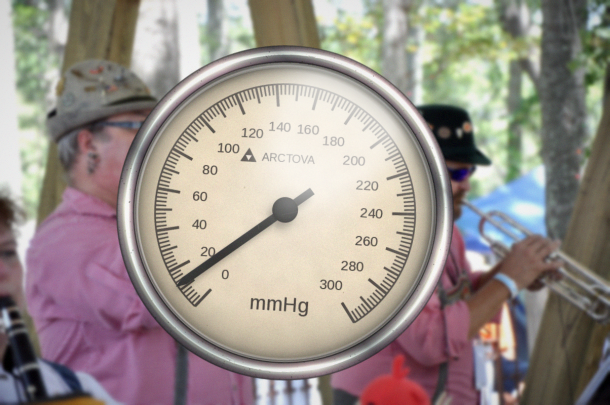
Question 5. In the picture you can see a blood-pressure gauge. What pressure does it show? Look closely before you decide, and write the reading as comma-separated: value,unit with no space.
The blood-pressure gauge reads 12,mmHg
